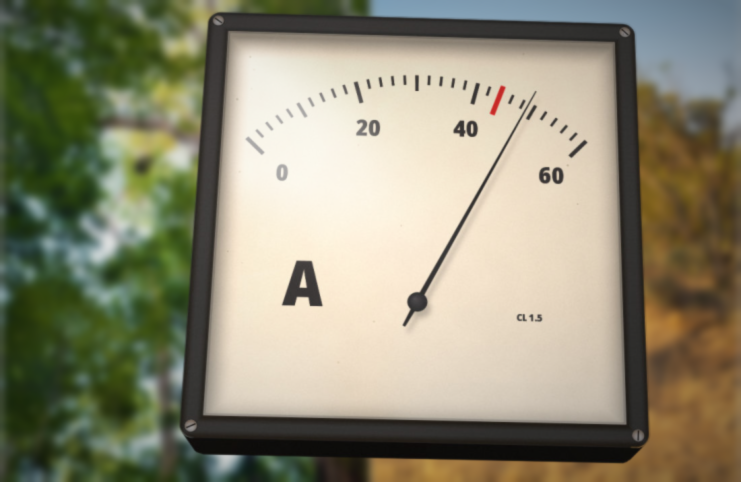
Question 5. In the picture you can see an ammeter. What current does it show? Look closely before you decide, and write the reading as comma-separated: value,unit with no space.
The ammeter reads 49,A
